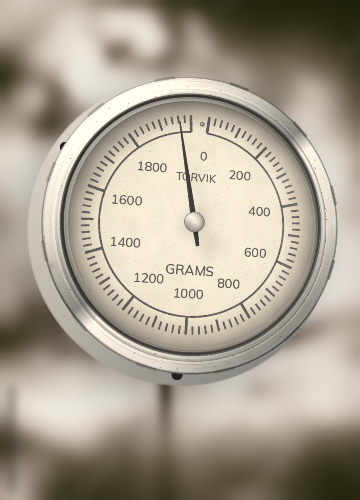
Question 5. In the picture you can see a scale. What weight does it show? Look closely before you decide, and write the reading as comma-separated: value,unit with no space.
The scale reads 1960,g
